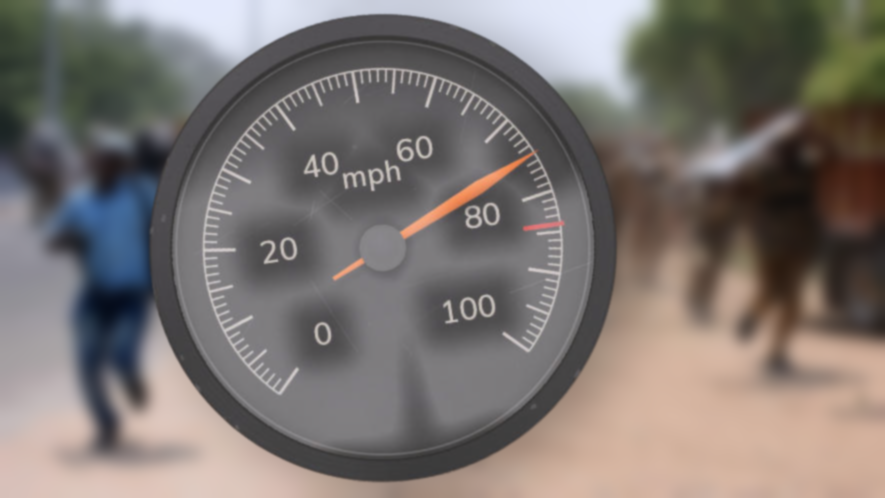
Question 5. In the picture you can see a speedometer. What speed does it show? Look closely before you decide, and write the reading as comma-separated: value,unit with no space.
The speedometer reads 75,mph
